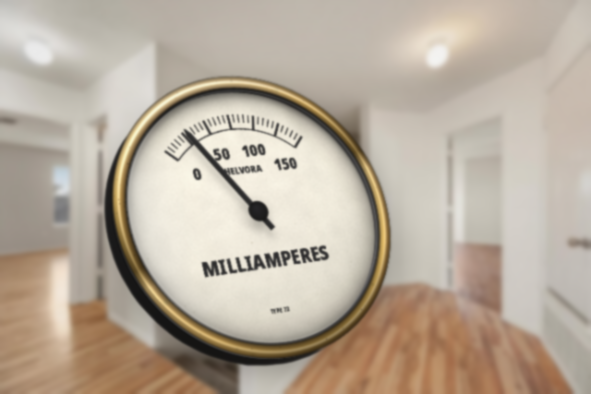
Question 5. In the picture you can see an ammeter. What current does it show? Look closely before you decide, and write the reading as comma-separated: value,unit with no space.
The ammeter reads 25,mA
